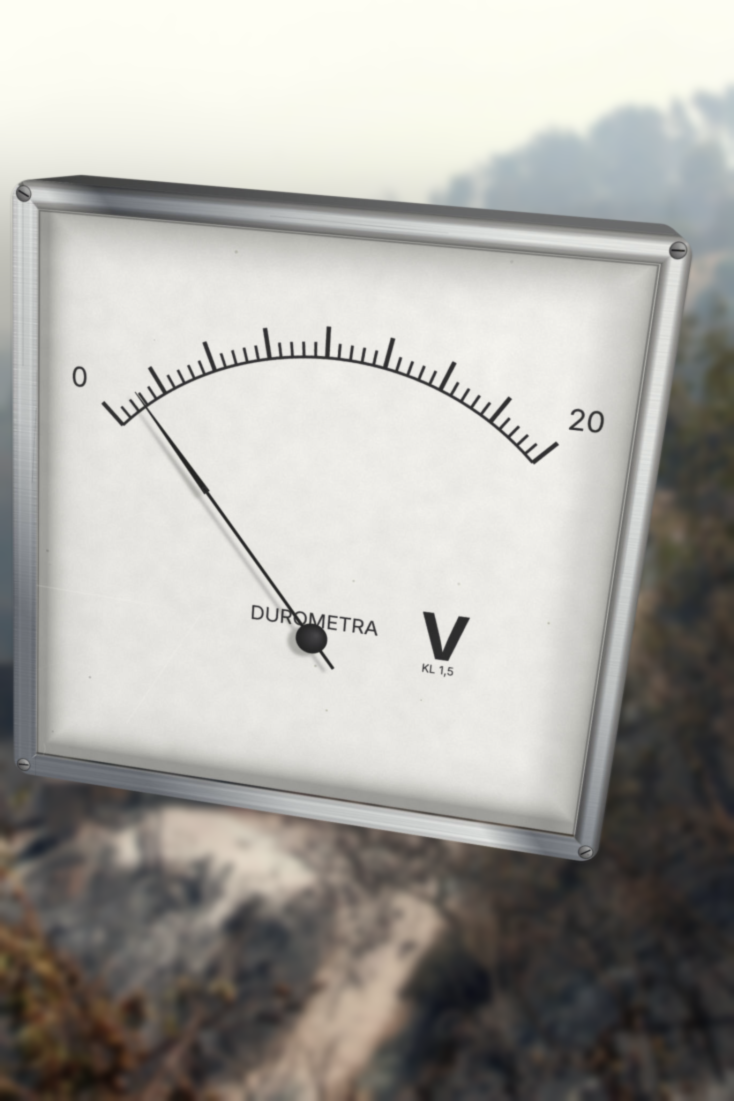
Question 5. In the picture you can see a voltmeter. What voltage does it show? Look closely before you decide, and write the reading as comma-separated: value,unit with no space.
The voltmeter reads 1.5,V
